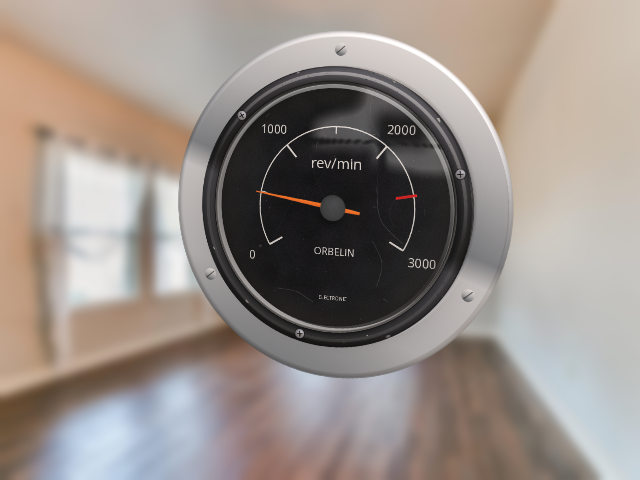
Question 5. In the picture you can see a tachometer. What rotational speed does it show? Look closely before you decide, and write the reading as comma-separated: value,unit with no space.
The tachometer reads 500,rpm
